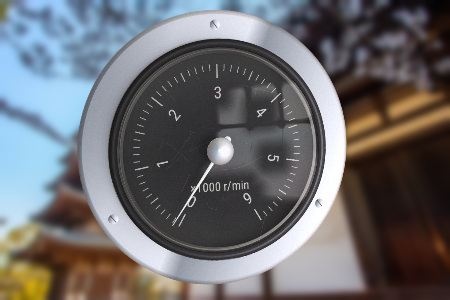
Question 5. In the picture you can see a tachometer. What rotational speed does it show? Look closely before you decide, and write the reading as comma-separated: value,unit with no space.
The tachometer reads 100,rpm
